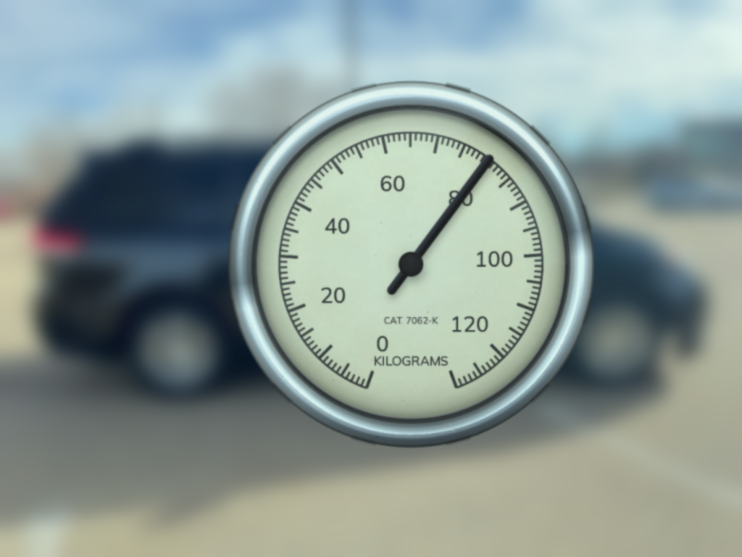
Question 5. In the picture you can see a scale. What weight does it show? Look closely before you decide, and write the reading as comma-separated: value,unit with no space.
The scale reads 80,kg
